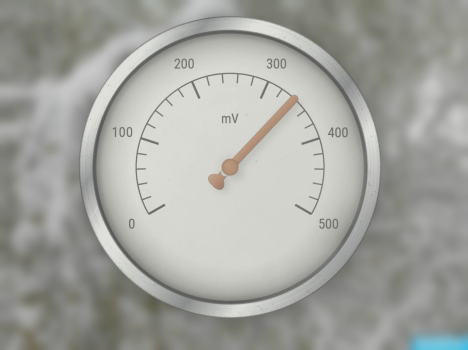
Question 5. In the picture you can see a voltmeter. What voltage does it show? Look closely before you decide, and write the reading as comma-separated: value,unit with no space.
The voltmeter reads 340,mV
